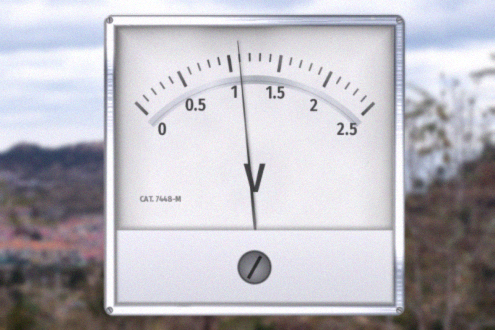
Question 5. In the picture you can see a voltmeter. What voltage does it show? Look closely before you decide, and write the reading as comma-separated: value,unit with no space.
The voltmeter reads 1.1,V
